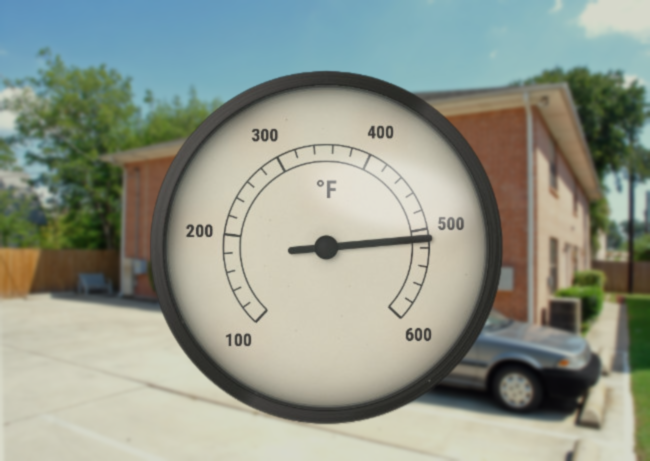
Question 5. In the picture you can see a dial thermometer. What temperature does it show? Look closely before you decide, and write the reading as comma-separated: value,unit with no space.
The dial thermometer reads 510,°F
